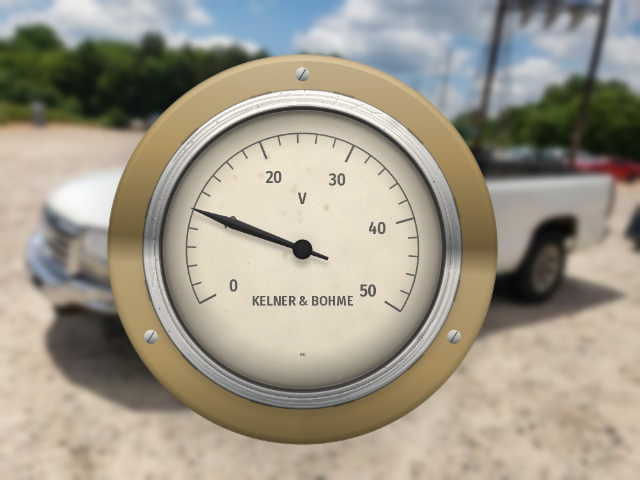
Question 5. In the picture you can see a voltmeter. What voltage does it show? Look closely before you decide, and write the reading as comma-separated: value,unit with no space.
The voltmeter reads 10,V
